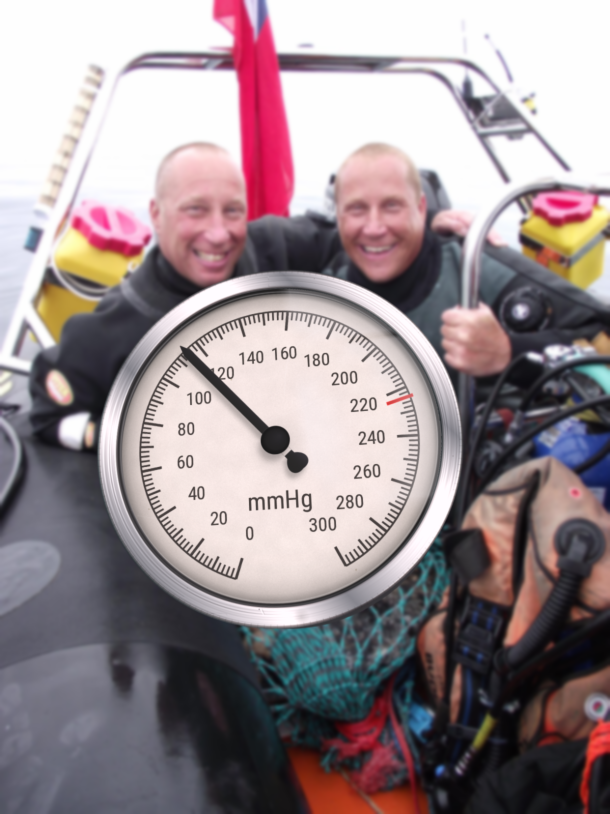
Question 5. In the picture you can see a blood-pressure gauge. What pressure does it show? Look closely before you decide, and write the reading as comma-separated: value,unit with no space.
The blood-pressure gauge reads 114,mmHg
